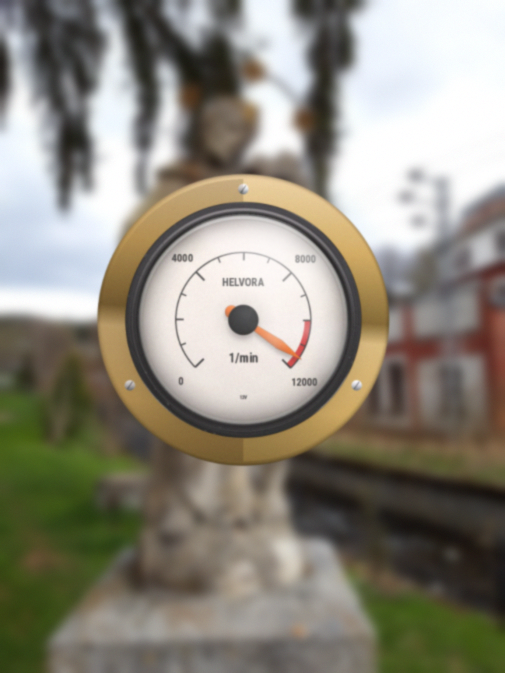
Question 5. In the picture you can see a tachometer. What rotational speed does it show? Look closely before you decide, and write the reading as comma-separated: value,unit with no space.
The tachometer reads 11500,rpm
